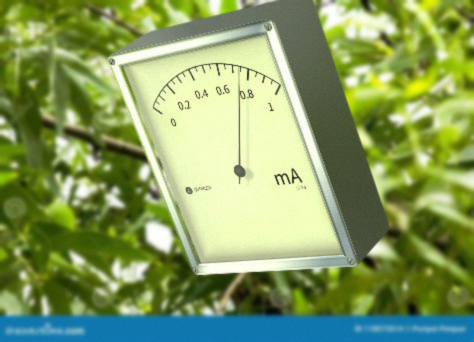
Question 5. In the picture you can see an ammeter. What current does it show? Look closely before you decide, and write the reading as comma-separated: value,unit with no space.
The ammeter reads 0.75,mA
